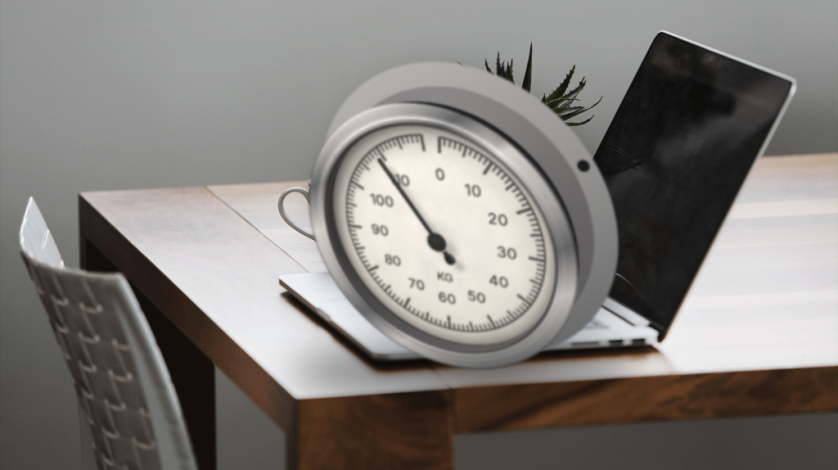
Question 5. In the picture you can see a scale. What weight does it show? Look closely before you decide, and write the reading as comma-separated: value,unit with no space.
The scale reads 110,kg
